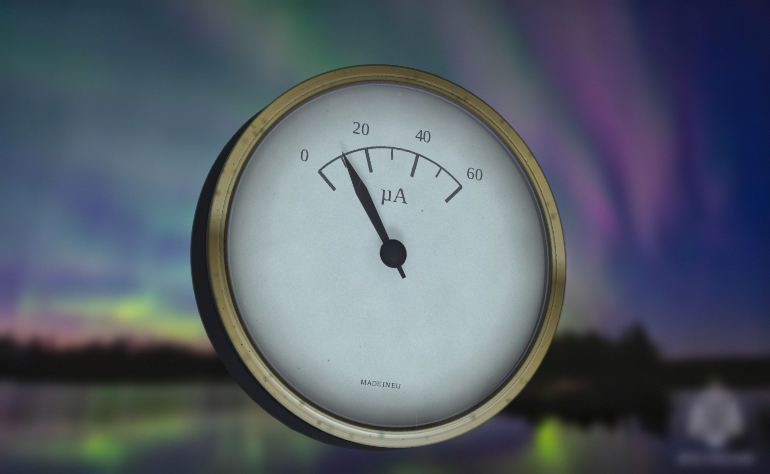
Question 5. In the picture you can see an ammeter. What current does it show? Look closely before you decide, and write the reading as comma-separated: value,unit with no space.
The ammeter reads 10,µA
